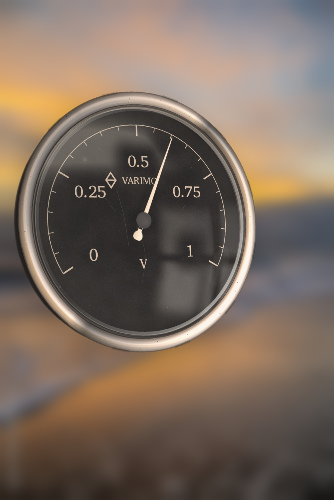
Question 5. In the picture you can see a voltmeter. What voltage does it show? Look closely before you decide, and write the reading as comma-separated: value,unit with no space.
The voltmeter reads 0.6,V
